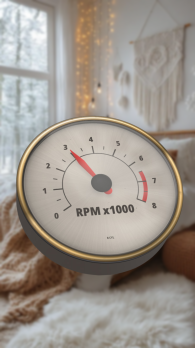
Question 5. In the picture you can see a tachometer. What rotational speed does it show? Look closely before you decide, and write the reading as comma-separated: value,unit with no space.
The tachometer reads 3000,rpm
